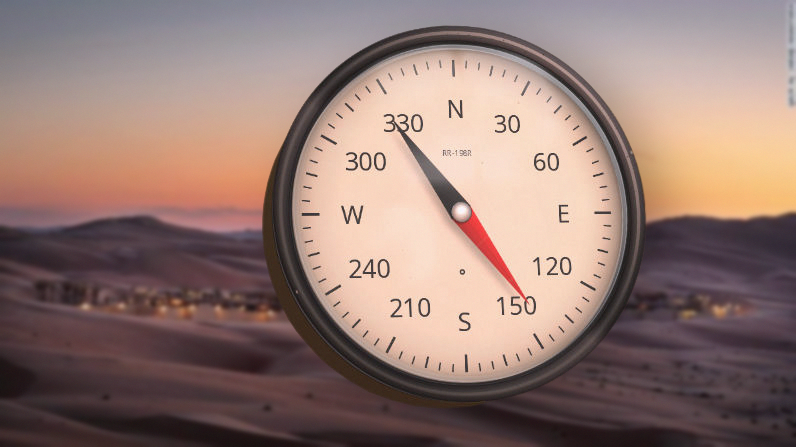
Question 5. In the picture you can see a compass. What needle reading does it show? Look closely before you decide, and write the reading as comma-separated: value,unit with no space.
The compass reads 145,°
